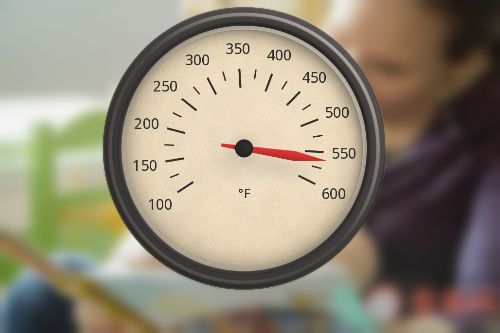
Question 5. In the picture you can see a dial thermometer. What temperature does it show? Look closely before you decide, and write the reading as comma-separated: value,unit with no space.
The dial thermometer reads 562.5,°F
